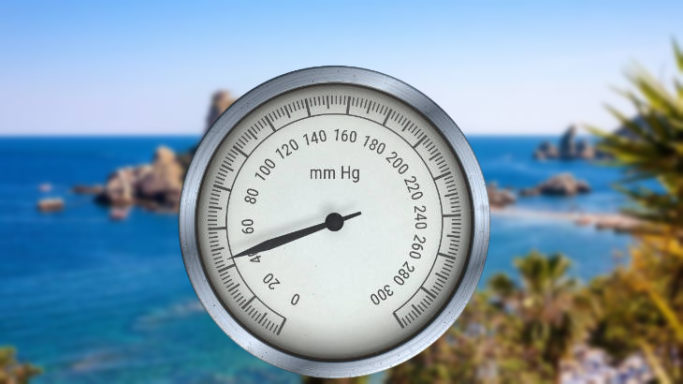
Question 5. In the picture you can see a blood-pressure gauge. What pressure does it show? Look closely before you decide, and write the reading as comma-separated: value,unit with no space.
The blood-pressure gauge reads 44,mmHg
